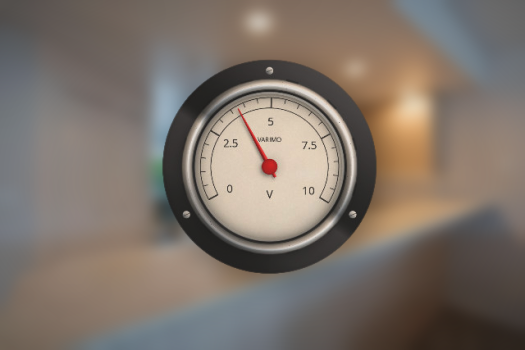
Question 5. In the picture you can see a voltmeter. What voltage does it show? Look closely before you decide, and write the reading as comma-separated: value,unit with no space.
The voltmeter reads 3.75,V
